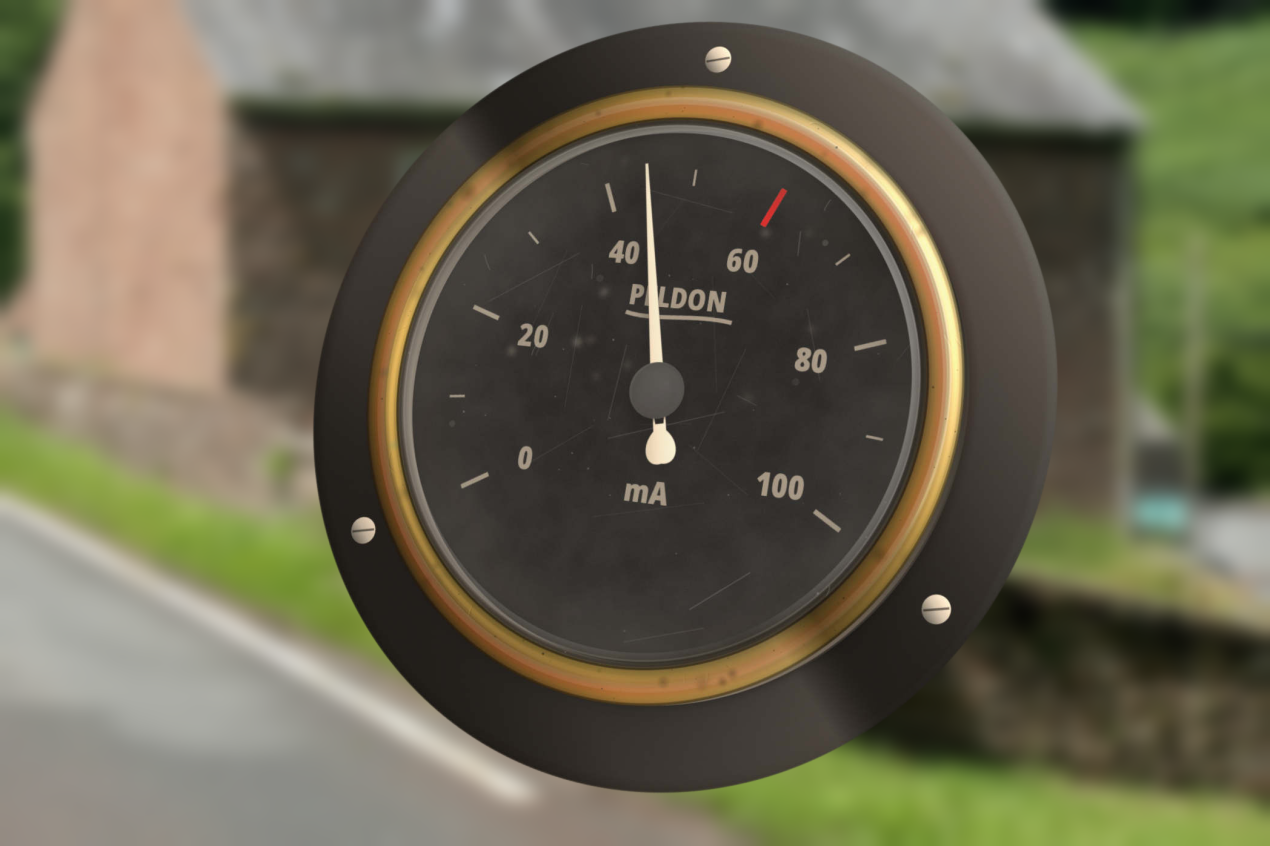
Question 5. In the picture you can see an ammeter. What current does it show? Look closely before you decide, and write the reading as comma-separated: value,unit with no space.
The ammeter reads 45,mA
